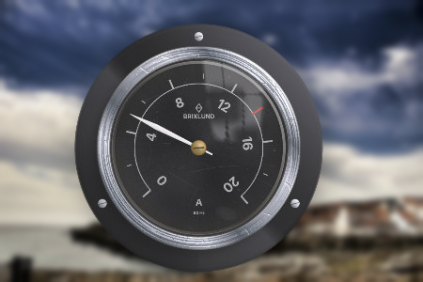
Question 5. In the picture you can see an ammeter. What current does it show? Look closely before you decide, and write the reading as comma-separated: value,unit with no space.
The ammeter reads 5,A
